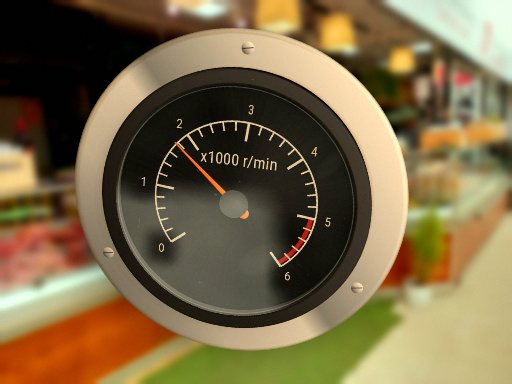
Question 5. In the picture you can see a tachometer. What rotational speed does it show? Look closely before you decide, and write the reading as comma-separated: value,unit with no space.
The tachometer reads 1800,rpm
